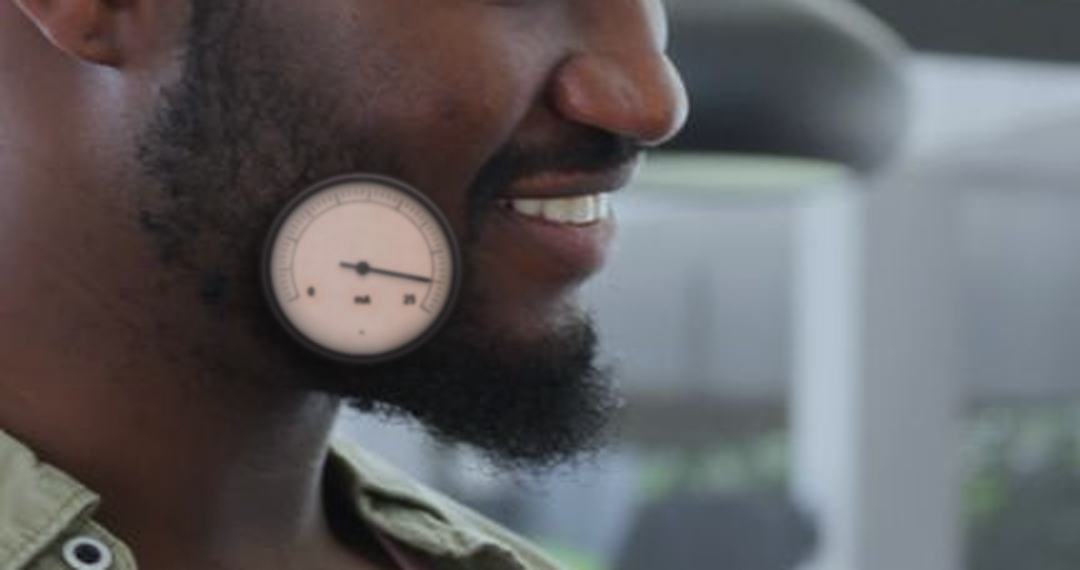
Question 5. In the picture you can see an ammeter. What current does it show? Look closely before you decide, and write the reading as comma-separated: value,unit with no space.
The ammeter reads 22.5,mA
